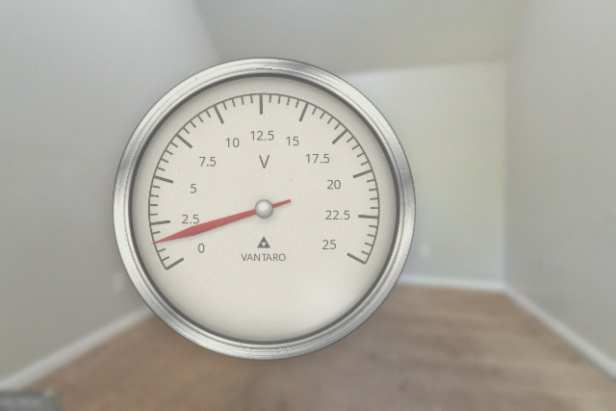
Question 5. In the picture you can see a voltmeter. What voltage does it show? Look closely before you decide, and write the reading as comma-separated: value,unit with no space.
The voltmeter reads 1.5,V
